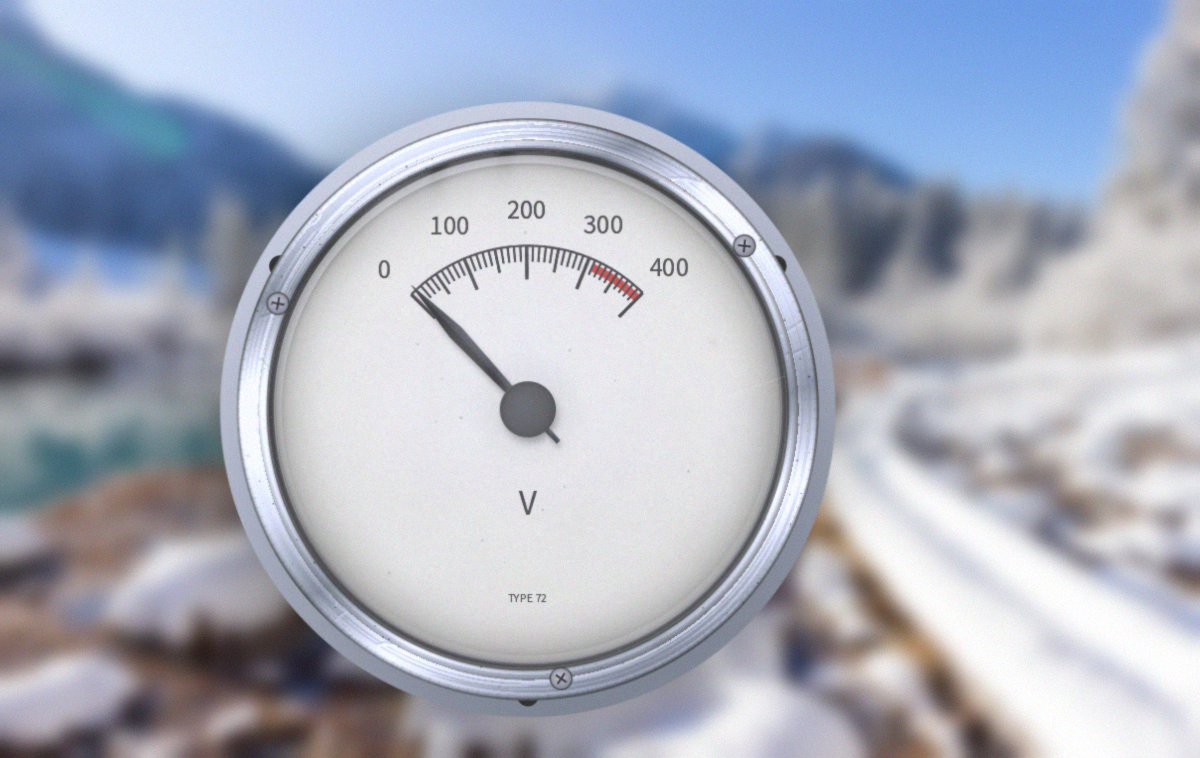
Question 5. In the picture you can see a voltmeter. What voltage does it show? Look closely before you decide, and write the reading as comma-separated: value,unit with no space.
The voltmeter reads 10,V
